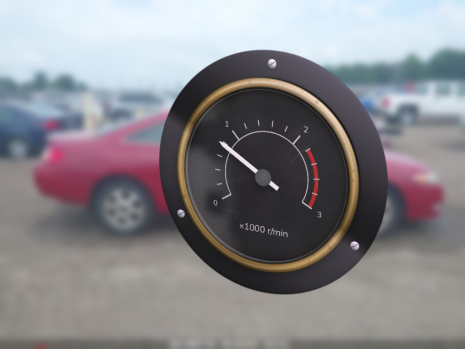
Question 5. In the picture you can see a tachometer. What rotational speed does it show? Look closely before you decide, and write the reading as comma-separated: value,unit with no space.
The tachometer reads 800,rpm
